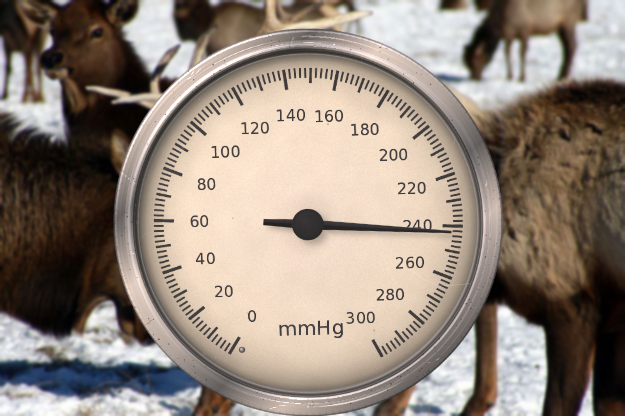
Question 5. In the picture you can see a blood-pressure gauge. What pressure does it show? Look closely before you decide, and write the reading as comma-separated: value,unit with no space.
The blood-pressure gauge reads 242,mmHg
